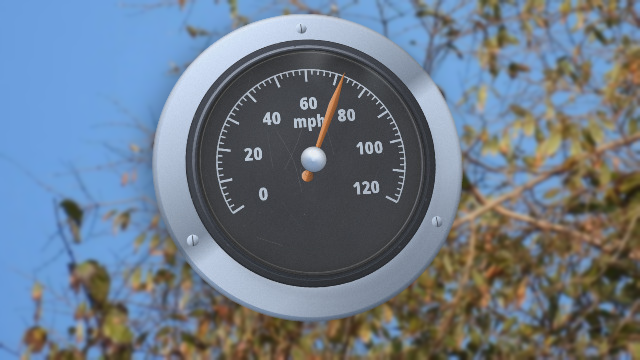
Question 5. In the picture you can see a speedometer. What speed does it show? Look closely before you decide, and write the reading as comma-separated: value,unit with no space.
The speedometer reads 72,mph
